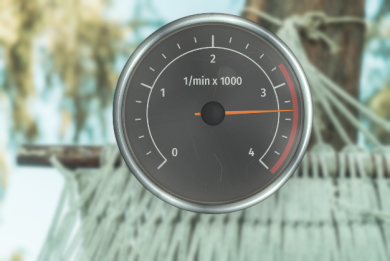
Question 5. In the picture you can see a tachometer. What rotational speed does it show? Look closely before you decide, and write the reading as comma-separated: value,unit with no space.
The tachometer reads 3300,rpm
